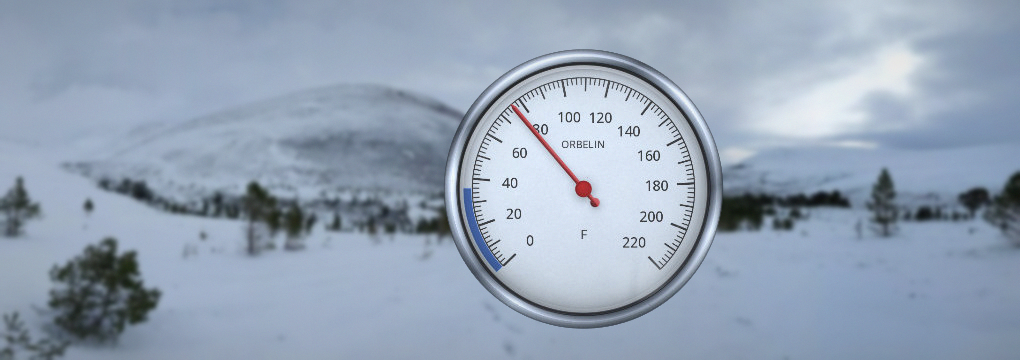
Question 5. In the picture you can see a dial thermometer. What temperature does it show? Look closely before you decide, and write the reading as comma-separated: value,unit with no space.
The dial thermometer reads 76,°F
